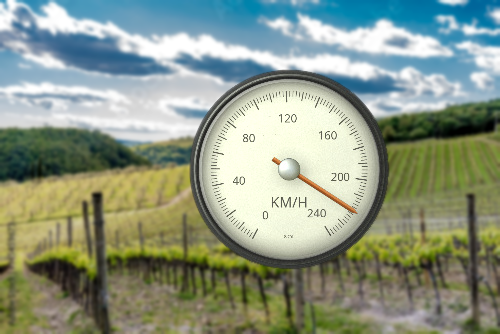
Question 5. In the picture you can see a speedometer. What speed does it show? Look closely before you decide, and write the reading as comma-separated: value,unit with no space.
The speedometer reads 220,km/h
